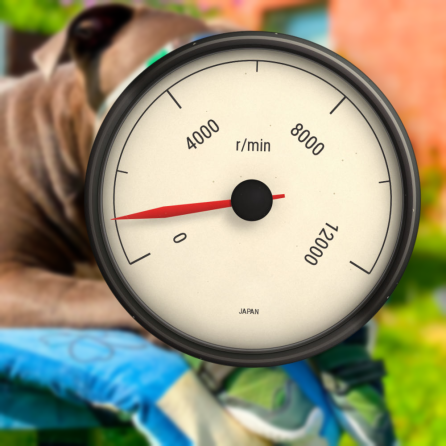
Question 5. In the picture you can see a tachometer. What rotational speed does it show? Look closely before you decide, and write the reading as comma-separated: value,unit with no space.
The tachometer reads 1000,rpm
